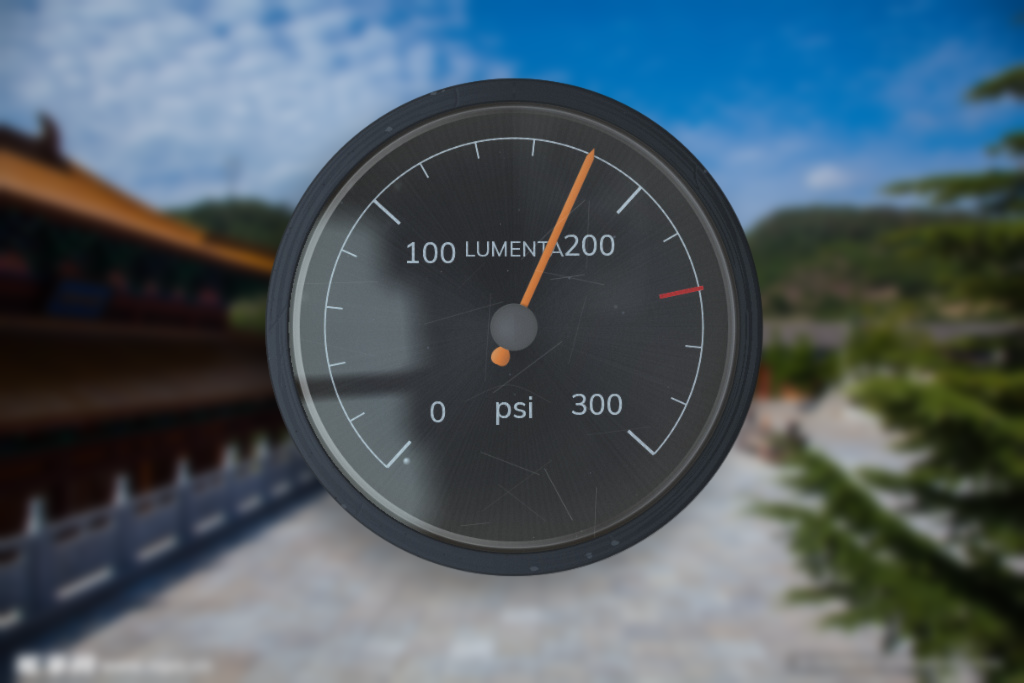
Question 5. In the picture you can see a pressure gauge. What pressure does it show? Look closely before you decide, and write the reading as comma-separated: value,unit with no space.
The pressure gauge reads 180,psi
